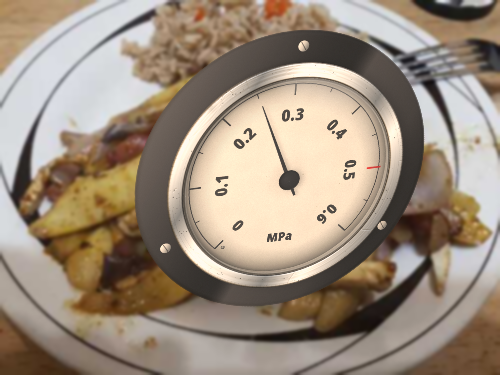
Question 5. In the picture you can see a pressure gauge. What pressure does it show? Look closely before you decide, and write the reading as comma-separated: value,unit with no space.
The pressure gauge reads 0.25,MPa
